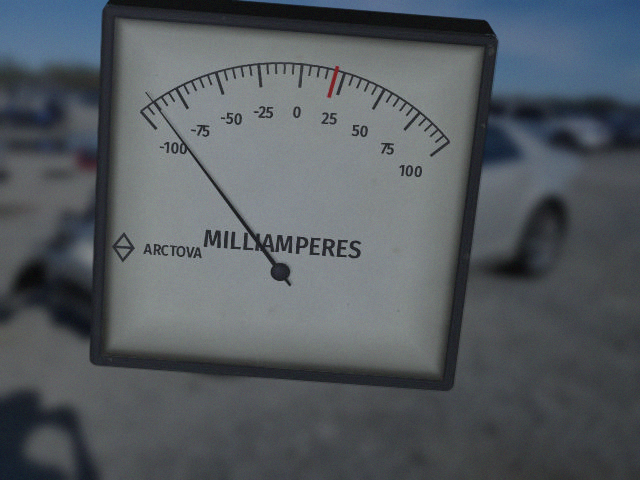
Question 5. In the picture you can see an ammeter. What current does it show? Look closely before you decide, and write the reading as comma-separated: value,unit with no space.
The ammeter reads -90,mA
